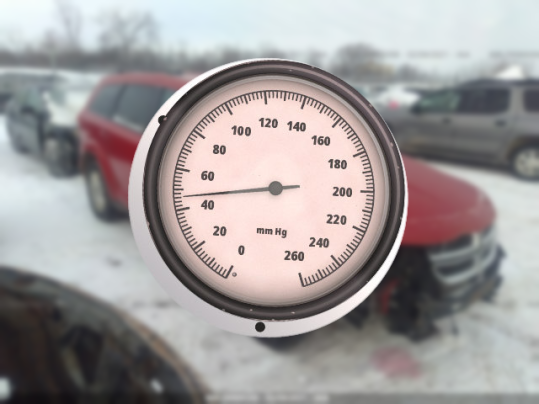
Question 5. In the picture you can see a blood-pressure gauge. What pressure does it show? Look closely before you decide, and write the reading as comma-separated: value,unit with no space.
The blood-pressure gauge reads 46,mmHg
